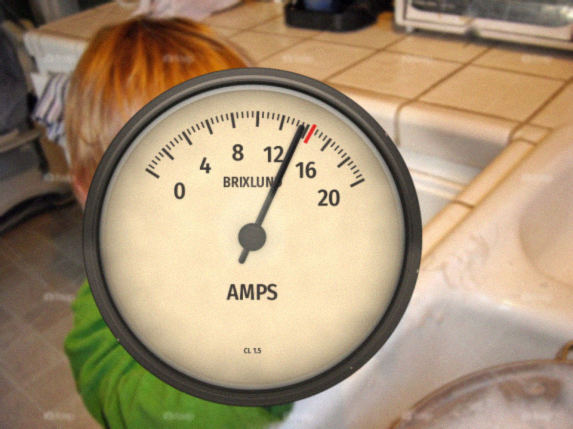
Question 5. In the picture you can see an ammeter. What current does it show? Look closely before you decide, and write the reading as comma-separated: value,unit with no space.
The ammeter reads 13.6,A
